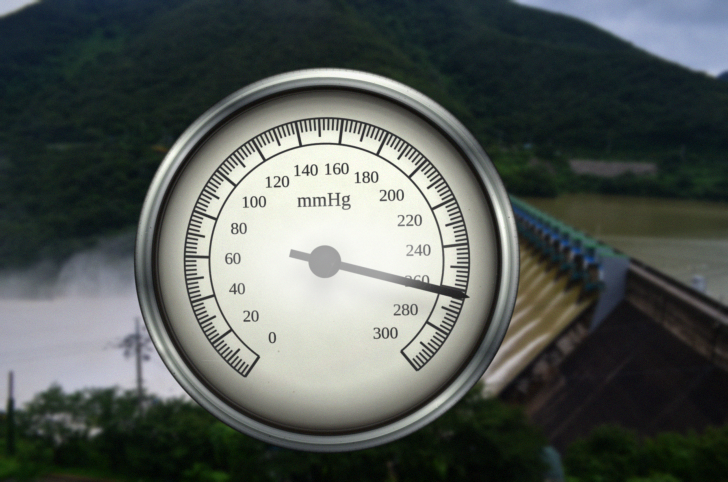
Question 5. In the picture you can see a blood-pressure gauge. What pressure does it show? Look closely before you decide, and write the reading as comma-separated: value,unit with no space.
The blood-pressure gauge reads 262,mmHg
